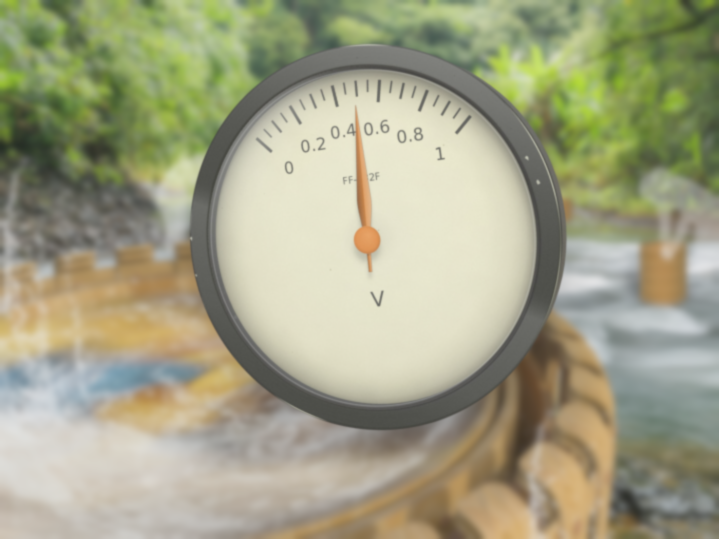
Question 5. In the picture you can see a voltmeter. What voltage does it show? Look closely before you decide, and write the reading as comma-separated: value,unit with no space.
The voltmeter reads 0.5,V
